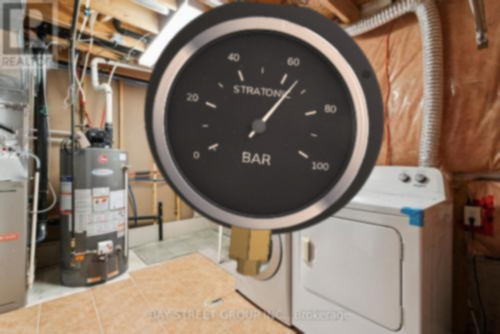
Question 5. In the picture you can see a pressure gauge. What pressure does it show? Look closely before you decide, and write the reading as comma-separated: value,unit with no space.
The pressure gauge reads 65,bar
